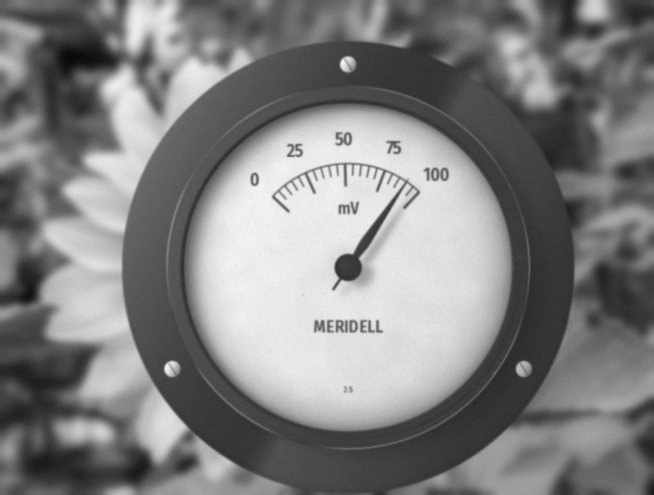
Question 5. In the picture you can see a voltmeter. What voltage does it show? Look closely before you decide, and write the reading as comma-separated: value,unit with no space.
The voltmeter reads 90,mV
